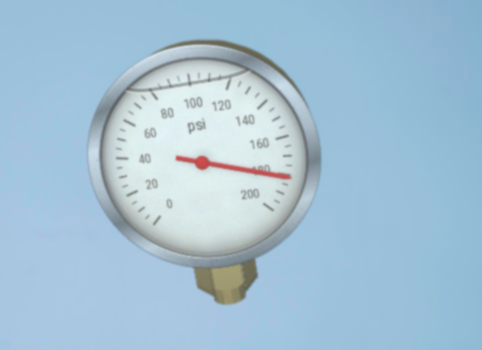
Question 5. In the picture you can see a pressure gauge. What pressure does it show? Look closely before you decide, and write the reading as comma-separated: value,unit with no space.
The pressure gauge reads 180,psi
